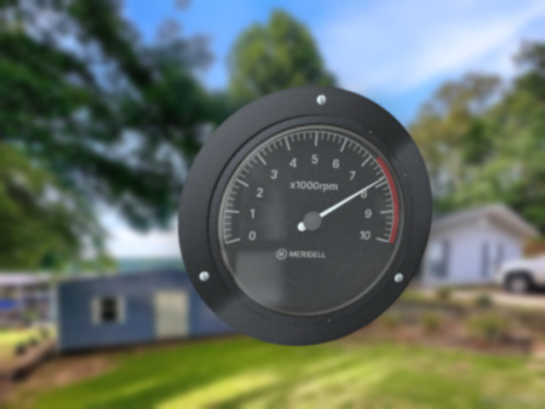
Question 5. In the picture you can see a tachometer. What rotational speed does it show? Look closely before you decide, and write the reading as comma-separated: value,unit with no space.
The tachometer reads 7800,rpm
